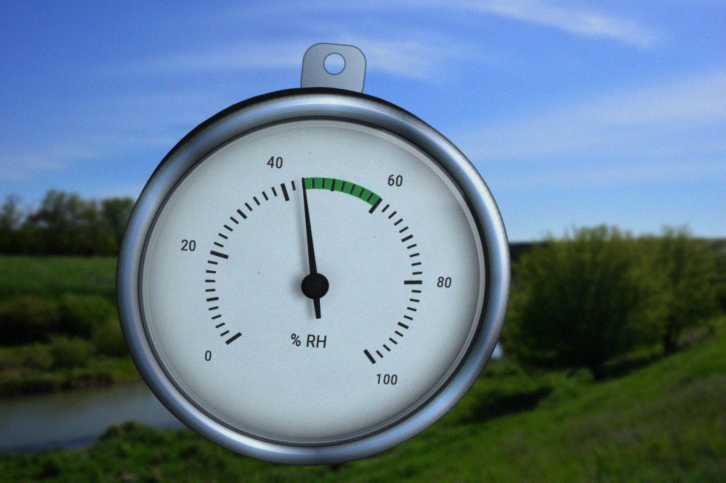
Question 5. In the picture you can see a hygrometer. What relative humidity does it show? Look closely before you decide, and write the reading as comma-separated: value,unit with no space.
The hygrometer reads 44,%
